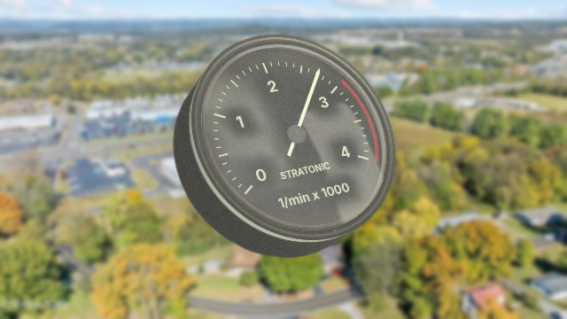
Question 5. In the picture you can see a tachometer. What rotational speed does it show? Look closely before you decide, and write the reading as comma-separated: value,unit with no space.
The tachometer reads 2700,rpm
